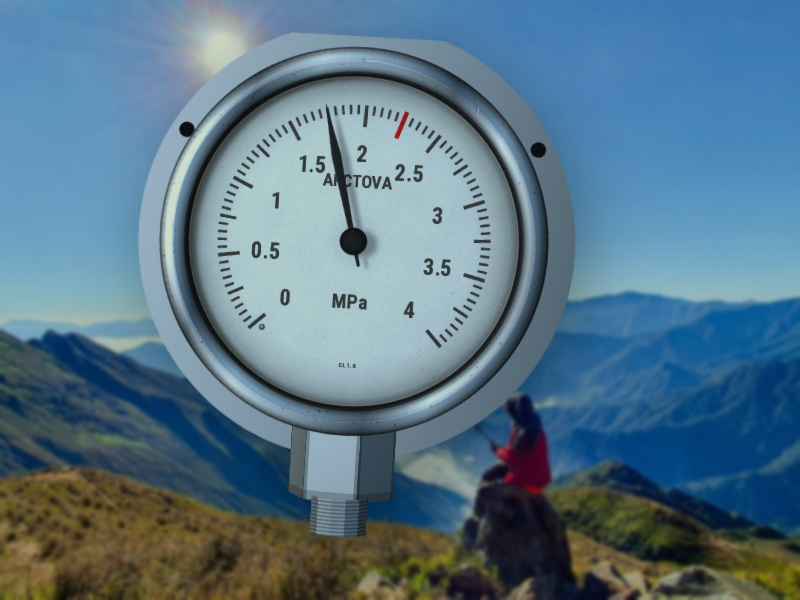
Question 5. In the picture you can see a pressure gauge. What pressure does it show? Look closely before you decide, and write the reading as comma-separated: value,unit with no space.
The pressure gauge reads 1.75,MPa
